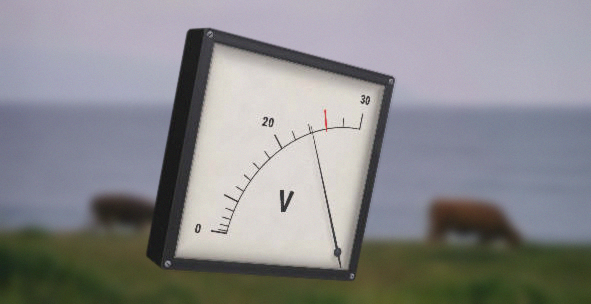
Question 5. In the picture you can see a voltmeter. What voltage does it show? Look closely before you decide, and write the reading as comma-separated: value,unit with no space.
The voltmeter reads 24,V
